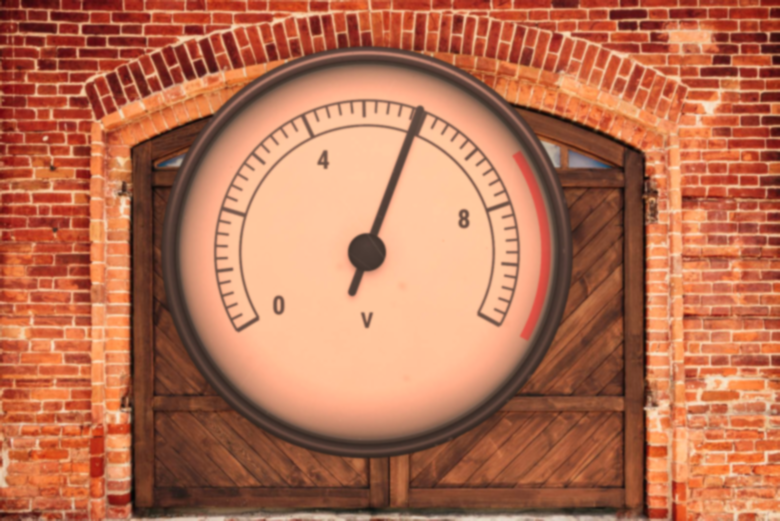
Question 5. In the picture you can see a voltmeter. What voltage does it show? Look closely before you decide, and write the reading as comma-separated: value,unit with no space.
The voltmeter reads 5.9,V
